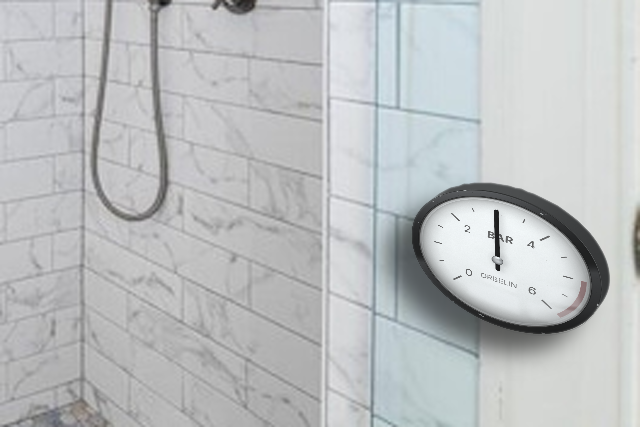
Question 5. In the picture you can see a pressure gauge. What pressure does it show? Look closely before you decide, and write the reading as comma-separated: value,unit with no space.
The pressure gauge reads 3,bar
